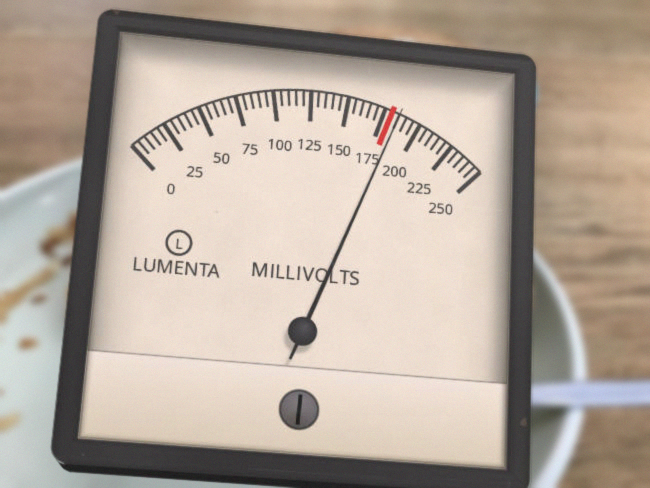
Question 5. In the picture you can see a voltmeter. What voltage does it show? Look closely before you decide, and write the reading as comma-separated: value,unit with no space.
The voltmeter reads 185,mV
